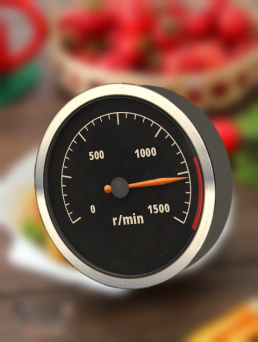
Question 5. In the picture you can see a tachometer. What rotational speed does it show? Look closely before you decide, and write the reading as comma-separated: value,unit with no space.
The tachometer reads 1275,rpm
